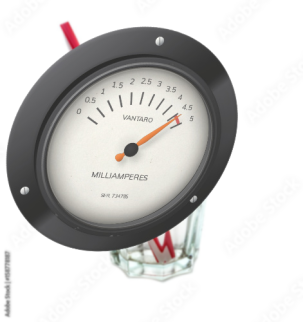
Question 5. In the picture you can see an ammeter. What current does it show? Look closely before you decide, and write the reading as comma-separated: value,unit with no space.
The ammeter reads 4.5,mA
